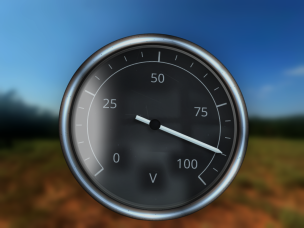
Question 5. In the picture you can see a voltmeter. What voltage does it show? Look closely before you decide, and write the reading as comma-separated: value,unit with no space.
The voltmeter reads 90,V
